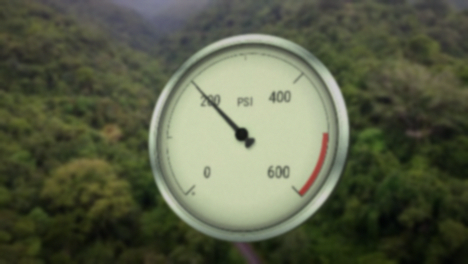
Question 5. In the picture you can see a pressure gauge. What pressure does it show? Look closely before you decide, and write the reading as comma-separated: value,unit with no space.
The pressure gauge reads 200,psi
